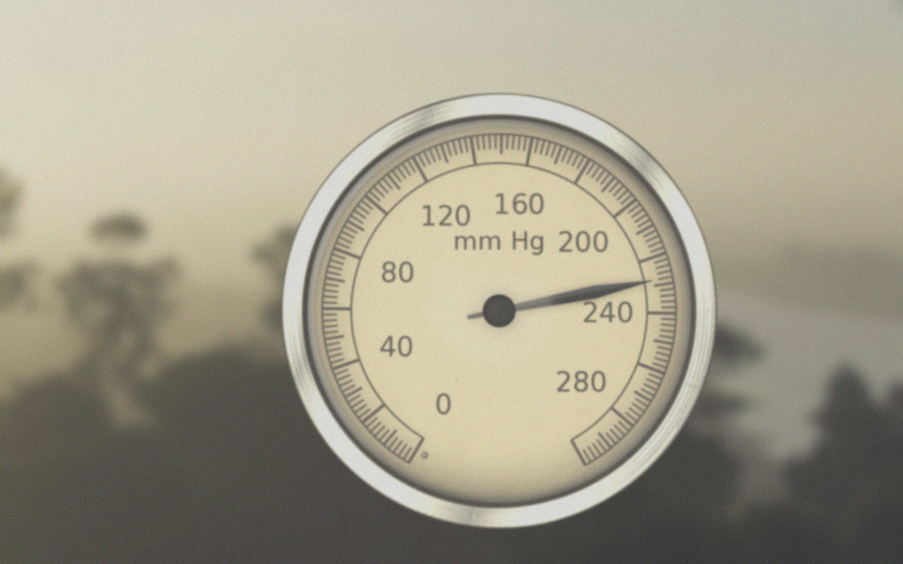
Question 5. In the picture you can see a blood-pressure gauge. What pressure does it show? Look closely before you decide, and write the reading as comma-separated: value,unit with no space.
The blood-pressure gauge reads 228,mmHg
